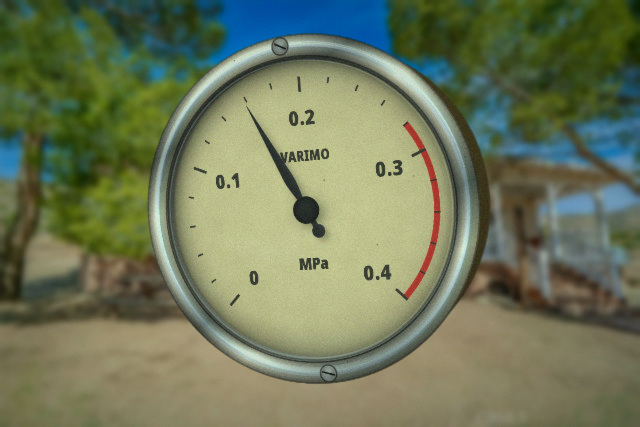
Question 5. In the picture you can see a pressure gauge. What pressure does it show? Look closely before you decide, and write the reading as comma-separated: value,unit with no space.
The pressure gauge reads 0.16,MPa
